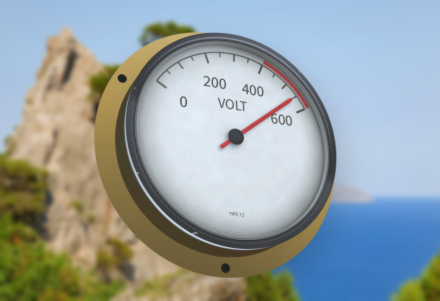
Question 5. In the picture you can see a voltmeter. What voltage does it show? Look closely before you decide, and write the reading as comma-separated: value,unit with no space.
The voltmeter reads 550,V
